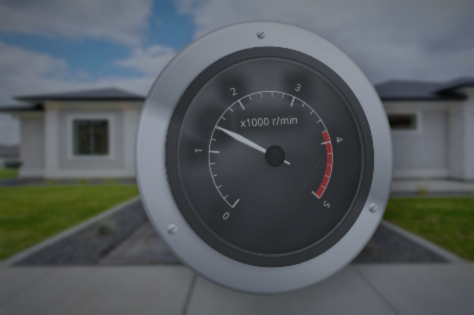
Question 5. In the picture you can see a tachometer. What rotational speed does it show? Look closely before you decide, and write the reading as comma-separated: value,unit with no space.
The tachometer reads 1400,rpm
